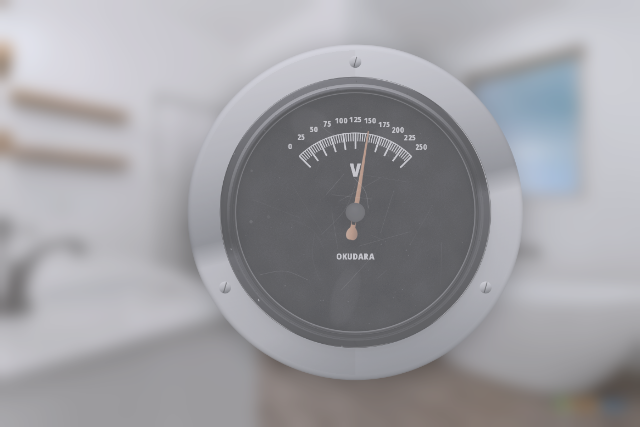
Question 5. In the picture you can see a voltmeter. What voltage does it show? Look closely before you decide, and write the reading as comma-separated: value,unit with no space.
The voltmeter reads 150,V
